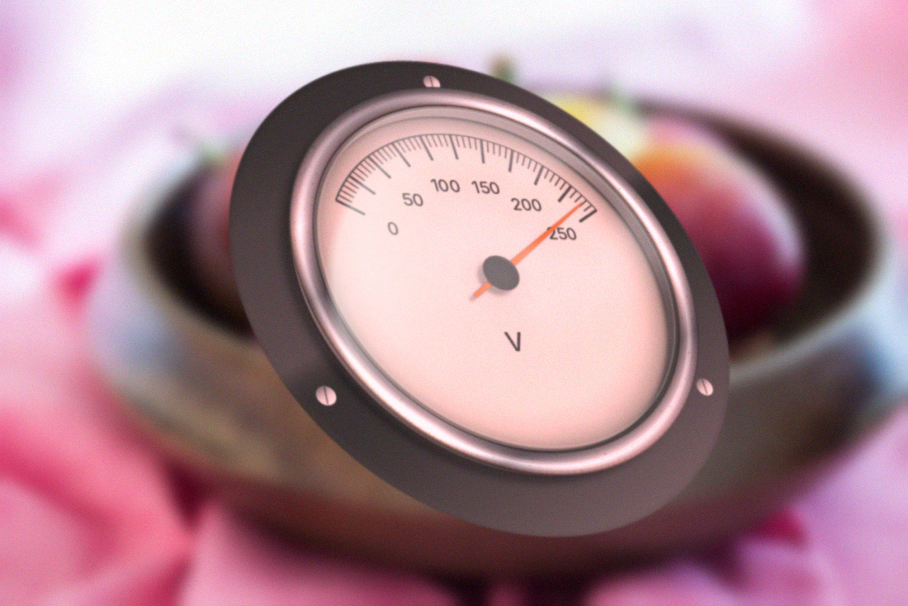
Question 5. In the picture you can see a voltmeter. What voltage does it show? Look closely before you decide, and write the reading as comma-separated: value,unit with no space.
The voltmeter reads 240,V
